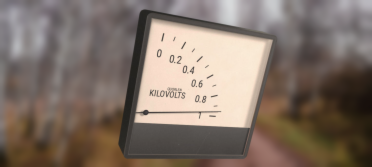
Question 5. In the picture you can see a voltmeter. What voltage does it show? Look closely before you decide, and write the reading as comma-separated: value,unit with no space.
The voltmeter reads 0.95,kV
